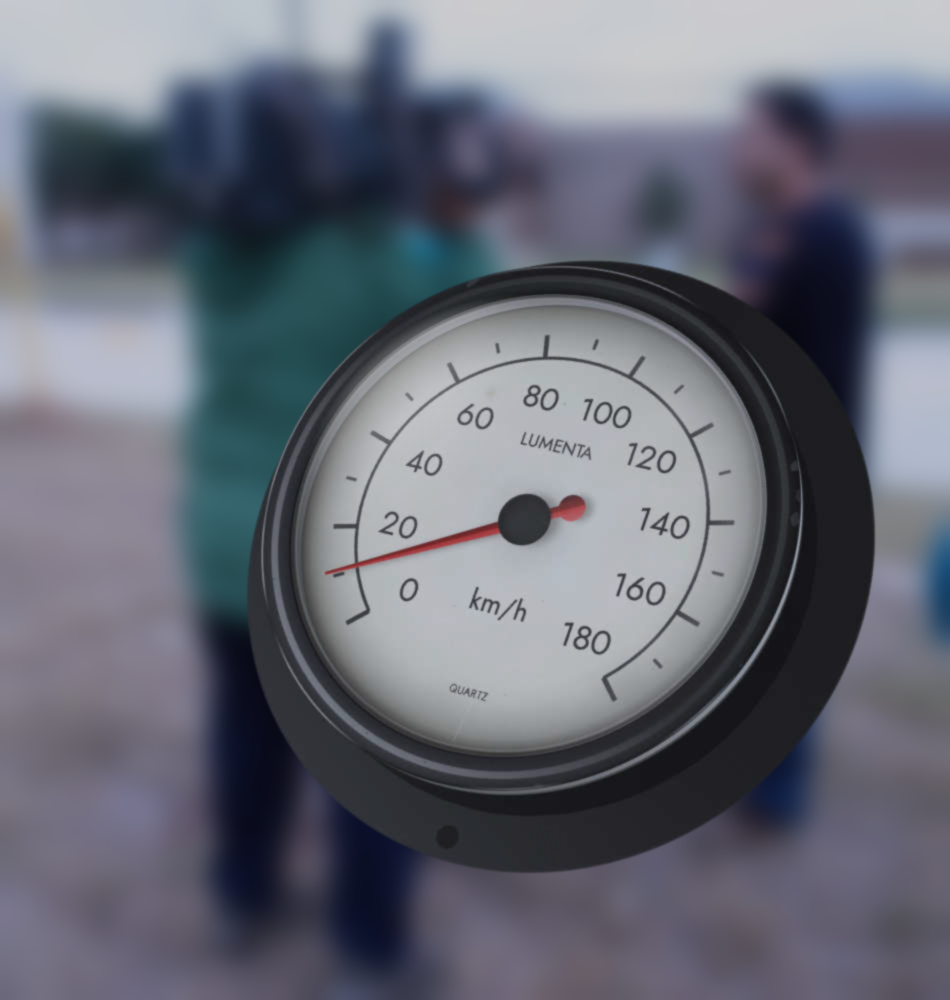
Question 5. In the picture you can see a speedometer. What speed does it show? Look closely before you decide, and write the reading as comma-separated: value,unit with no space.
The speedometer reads 10,km/h
